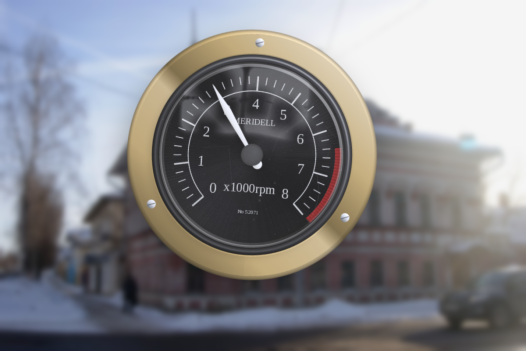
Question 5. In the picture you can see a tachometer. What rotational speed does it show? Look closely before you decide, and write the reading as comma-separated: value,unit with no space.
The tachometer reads 3000,rpm
